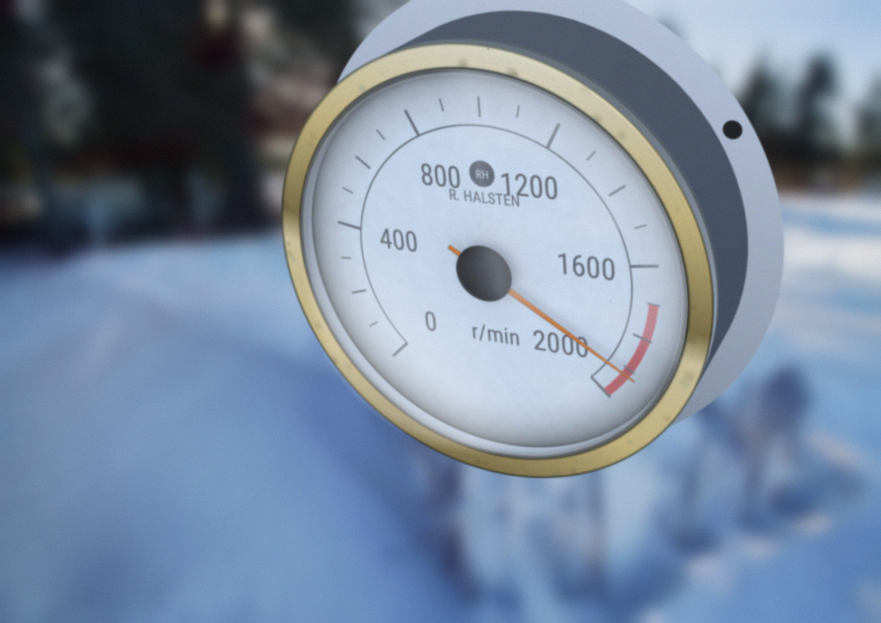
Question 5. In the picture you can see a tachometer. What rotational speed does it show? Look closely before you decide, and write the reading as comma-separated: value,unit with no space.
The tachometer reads 1900,rpm
